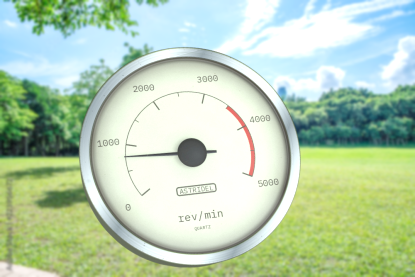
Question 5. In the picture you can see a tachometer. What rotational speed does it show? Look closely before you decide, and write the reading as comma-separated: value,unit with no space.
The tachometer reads 750,rpm
